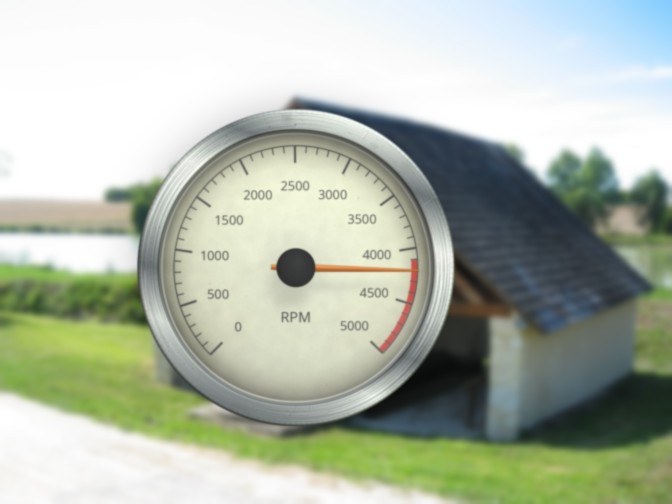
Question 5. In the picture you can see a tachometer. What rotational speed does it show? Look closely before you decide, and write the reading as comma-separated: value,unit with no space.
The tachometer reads 4200,rpm
